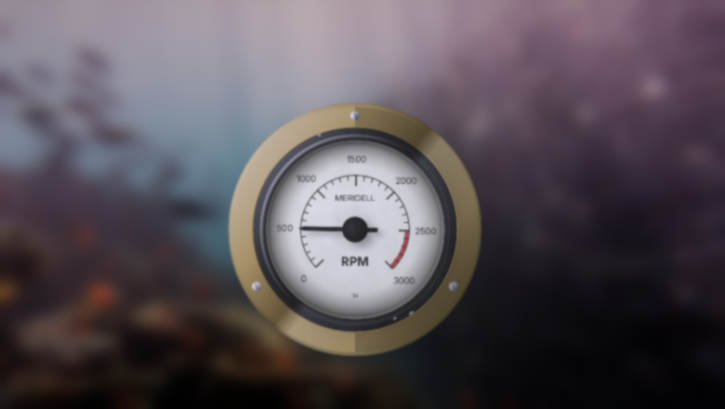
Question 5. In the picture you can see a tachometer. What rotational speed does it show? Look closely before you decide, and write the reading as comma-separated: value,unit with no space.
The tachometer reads 500,rpm
